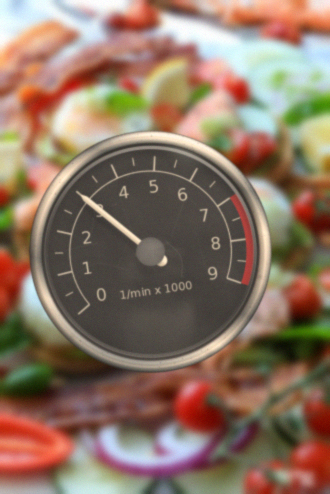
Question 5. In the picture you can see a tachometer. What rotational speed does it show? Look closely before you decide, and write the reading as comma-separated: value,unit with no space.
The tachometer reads 3000,rpm
